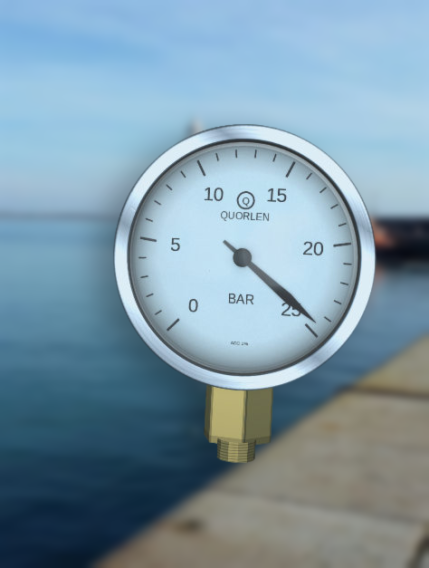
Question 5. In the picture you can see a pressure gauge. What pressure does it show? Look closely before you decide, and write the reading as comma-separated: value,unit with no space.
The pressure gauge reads 24.5,bar
